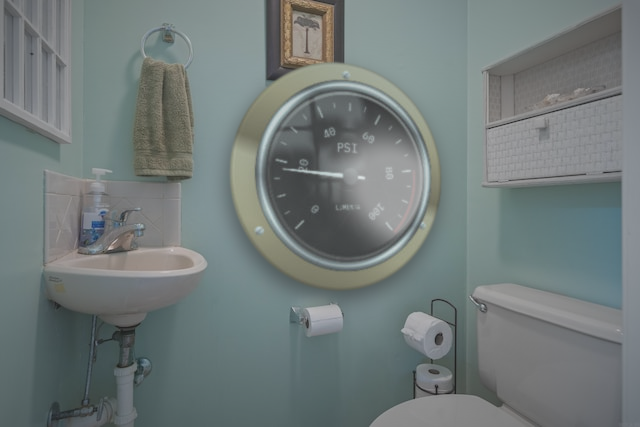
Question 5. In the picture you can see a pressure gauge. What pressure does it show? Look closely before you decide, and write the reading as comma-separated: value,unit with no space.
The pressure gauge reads 17.5,psi
